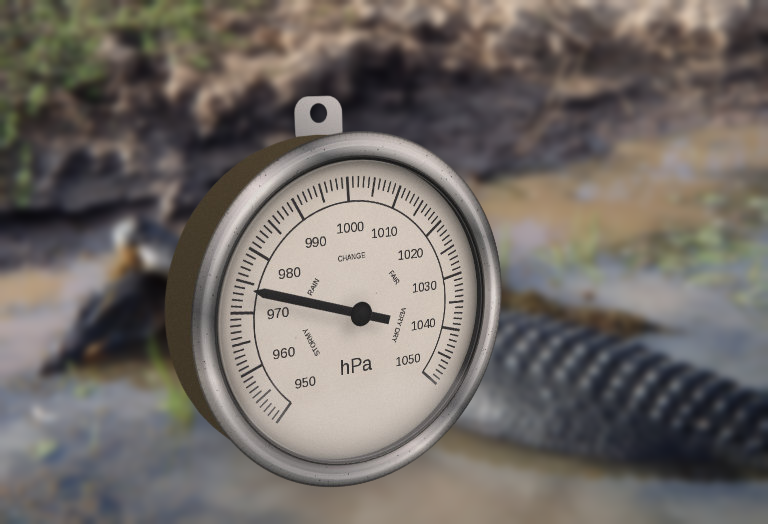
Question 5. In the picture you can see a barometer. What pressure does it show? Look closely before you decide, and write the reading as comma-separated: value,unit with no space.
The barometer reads 974,hPa
